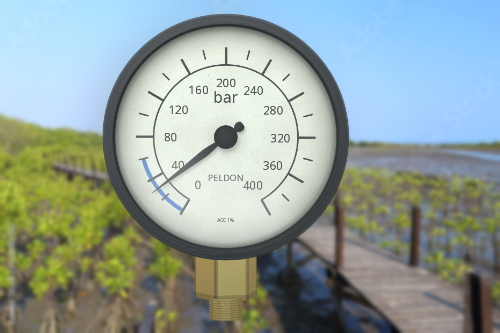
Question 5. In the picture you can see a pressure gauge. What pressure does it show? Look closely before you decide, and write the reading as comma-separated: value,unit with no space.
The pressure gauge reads 30,bar
